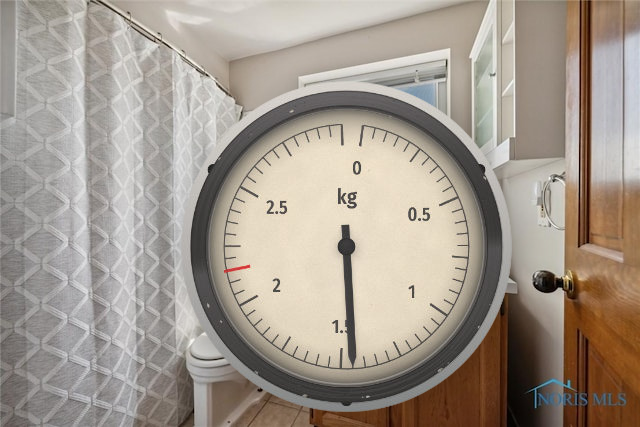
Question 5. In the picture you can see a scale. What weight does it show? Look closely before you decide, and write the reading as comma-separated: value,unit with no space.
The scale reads 1.45,kg
